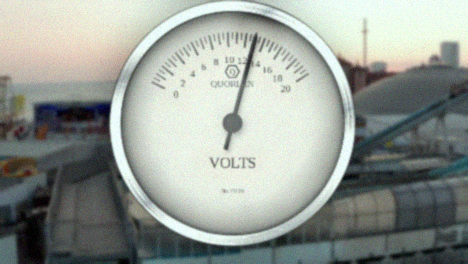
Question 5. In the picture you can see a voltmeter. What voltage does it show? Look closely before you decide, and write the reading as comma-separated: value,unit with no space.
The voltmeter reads 13,V
